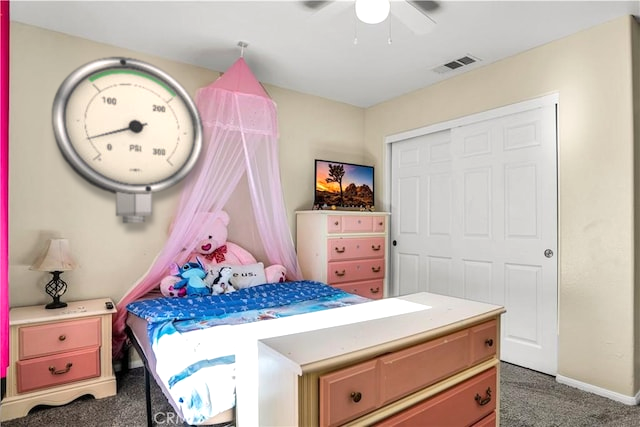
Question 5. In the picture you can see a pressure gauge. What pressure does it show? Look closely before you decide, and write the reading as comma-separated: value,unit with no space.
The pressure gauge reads 25,psi
